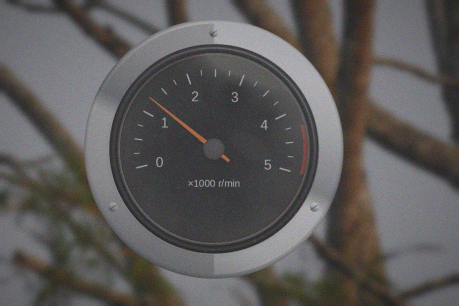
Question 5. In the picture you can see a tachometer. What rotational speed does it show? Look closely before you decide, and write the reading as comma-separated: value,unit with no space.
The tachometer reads 1250,rpm
